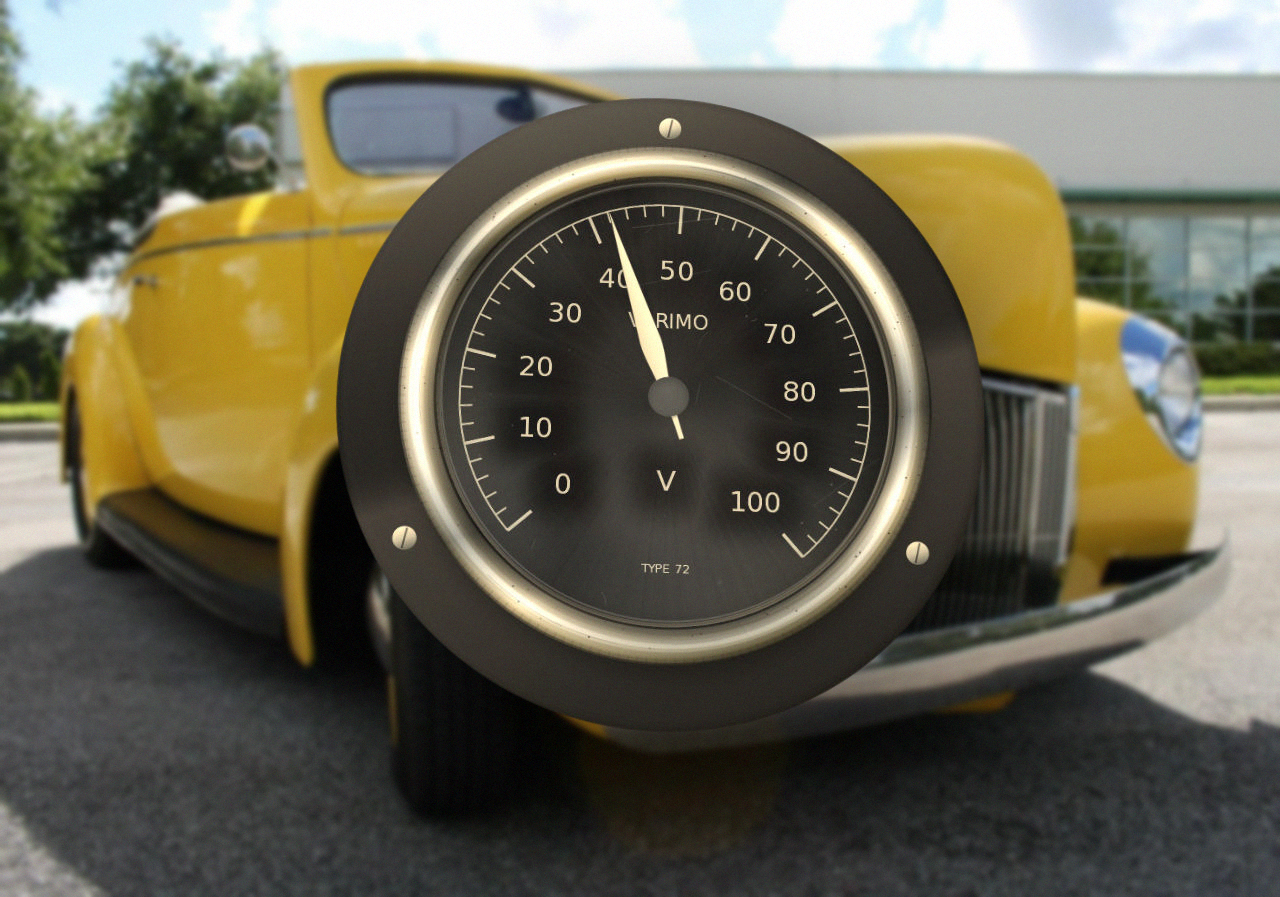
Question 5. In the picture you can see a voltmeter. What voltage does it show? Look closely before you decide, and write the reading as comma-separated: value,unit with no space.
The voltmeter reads 42,V
